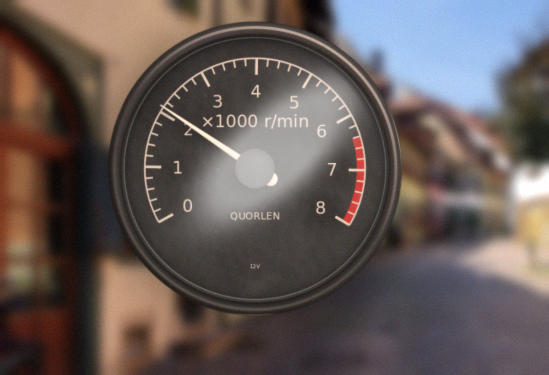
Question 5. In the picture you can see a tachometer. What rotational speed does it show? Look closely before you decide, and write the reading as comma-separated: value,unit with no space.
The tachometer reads 2100,rpm
